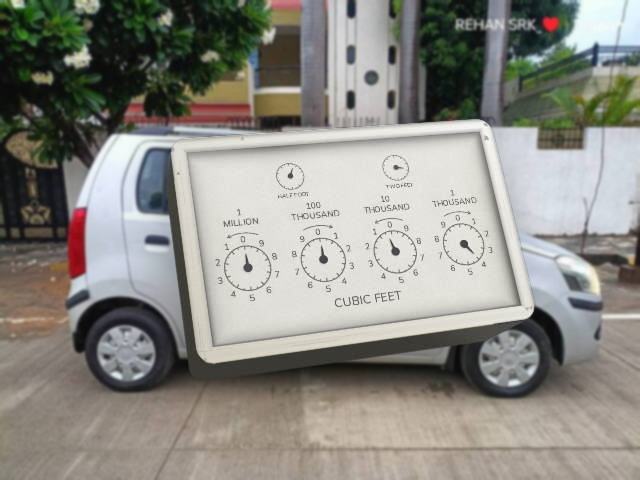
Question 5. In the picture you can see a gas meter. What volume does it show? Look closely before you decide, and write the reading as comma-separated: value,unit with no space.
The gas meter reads 400,ft³
